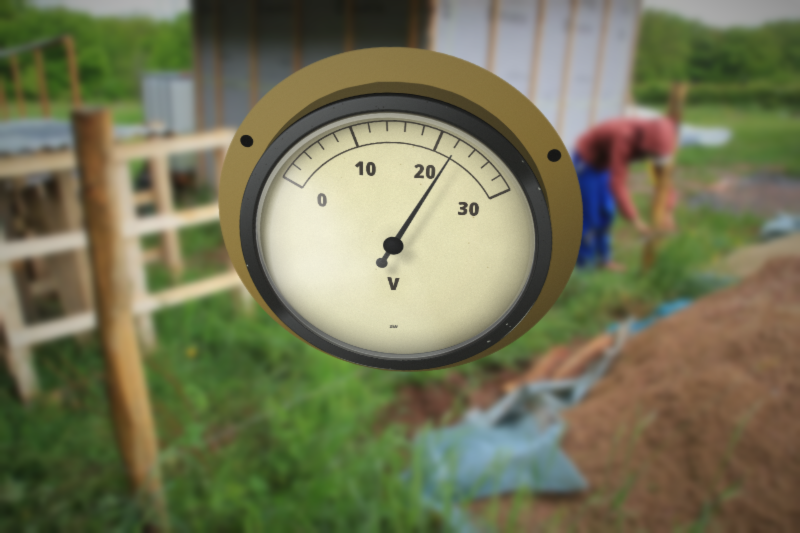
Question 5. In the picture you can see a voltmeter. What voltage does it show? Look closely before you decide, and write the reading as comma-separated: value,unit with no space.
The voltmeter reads 22,V
